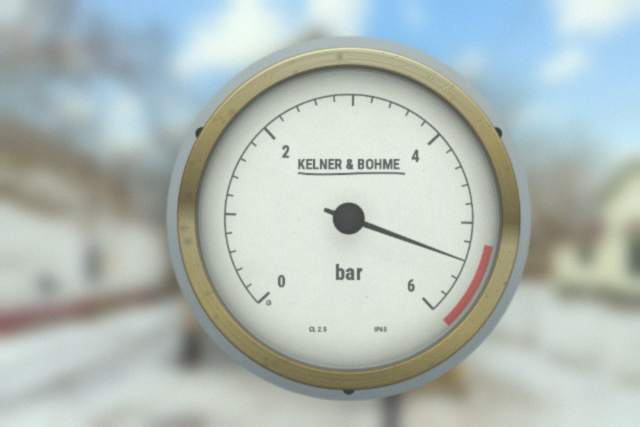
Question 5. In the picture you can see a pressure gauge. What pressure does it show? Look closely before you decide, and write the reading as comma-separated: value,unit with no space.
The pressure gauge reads 5.4,bar
